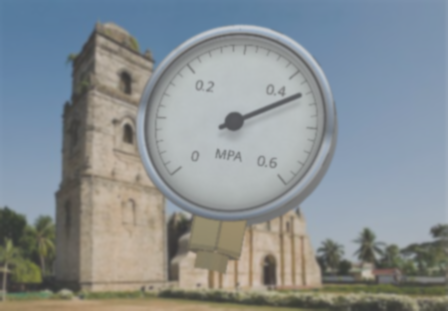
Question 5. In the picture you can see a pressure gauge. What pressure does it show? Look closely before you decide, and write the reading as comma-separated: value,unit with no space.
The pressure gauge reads 0.44,MPa
